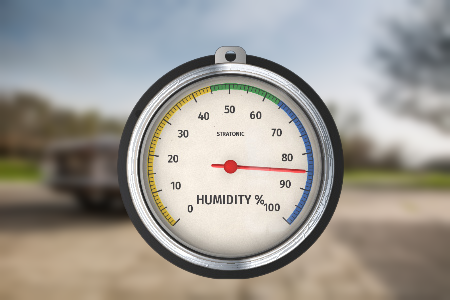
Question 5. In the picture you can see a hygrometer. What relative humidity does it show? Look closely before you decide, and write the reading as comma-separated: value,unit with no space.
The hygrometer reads 85,%
